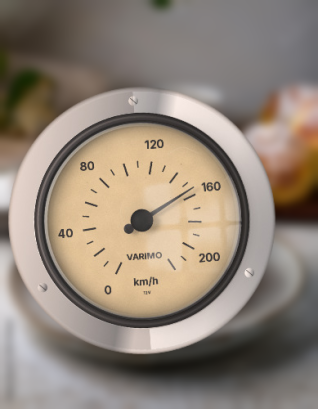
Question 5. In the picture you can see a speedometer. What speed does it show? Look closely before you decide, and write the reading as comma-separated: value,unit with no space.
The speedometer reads 155,km/h
